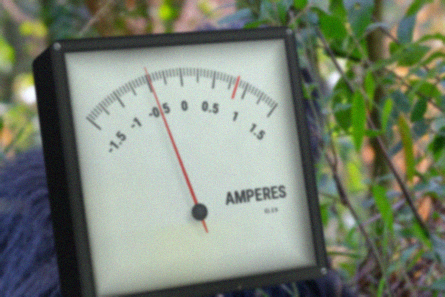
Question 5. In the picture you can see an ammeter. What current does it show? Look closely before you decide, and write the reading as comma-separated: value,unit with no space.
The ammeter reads -0.5,A
